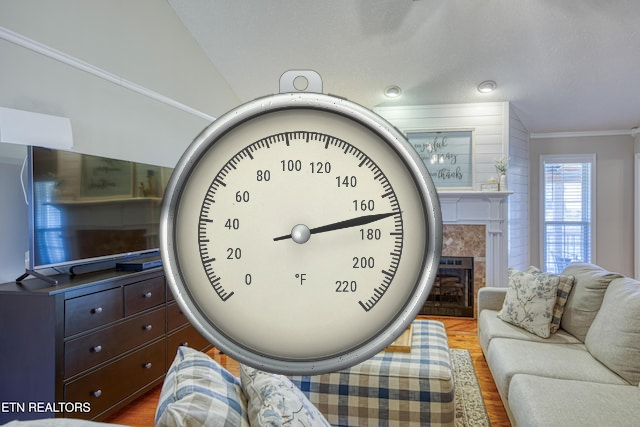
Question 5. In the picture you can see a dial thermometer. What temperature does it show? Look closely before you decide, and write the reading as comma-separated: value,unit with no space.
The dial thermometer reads 170,°F
